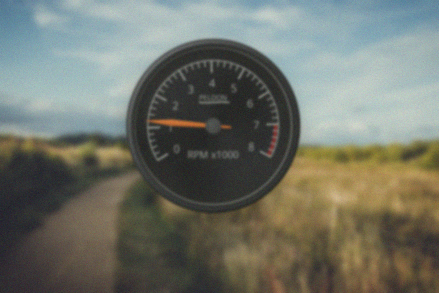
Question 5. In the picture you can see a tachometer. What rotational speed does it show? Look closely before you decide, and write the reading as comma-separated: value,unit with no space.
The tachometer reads 1200,rpm
